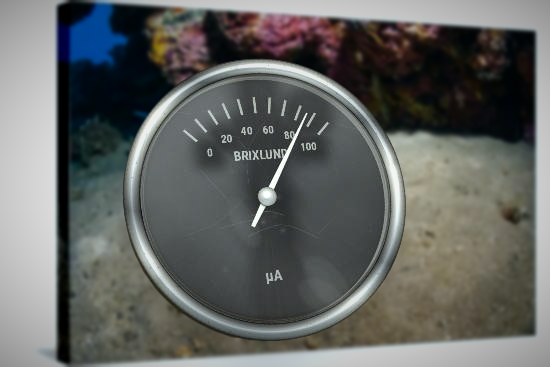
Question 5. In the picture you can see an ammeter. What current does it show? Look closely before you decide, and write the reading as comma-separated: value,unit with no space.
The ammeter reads 85,µA
